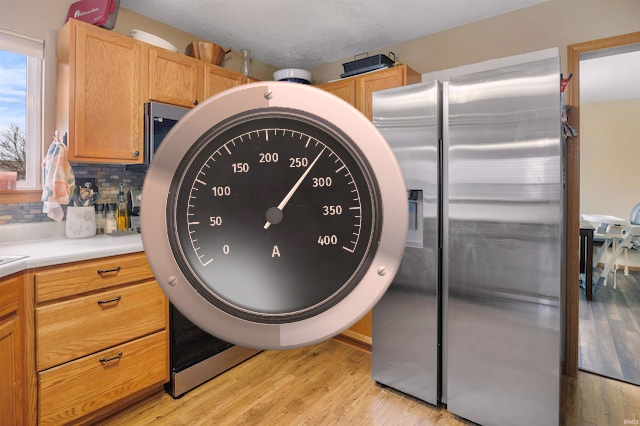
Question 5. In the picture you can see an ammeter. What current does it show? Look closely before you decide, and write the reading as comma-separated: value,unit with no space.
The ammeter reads 270,A
